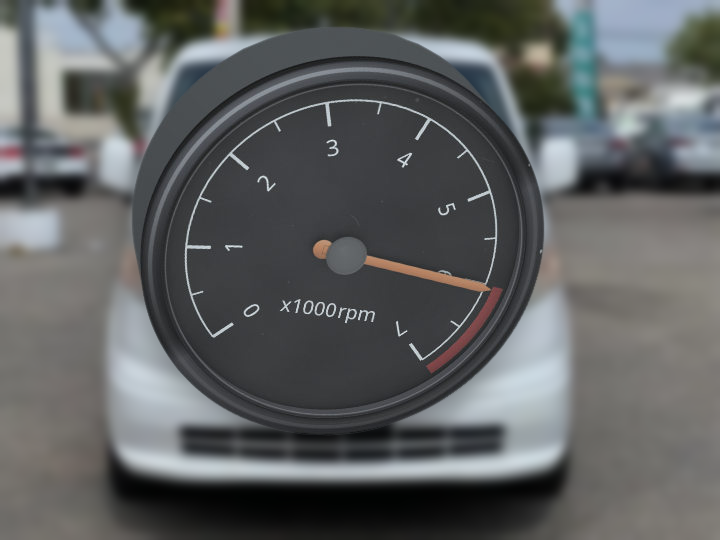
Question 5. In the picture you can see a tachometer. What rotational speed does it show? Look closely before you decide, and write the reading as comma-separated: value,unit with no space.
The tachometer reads 6000,rpm
